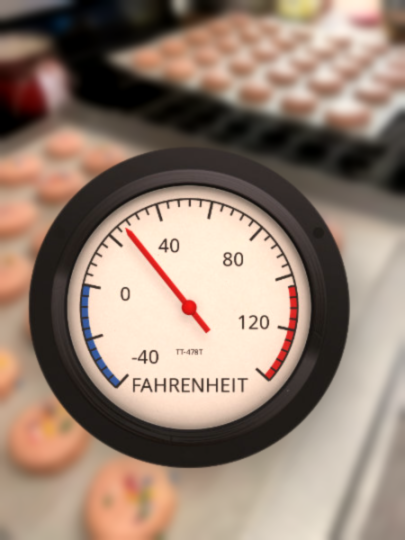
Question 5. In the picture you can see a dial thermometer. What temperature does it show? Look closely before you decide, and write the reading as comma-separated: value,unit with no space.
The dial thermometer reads 26,°F
